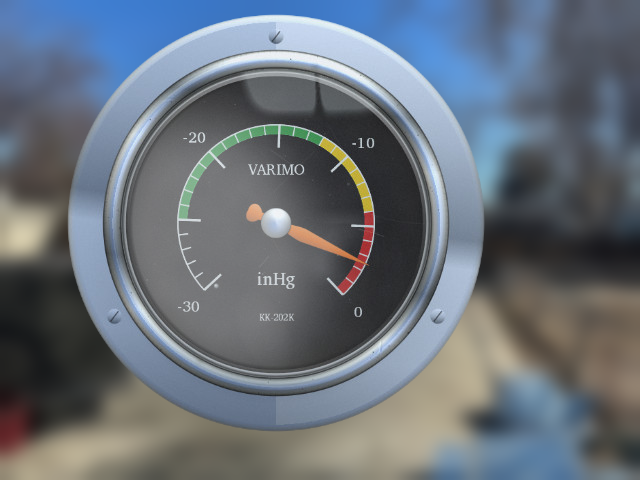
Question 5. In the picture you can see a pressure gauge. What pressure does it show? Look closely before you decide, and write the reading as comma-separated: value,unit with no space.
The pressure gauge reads -2.5,inHg
